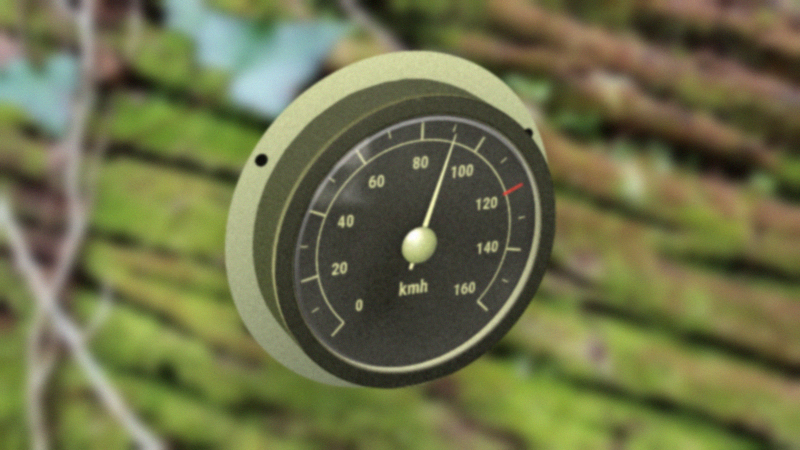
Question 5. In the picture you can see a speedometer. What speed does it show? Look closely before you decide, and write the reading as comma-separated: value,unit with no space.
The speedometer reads 90,km/h
